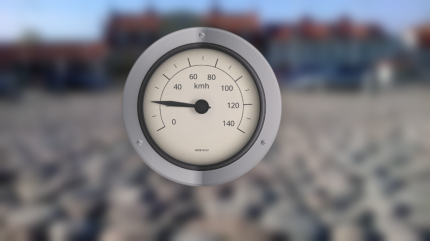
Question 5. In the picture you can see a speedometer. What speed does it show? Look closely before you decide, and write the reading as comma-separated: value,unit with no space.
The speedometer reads 20,km/h
